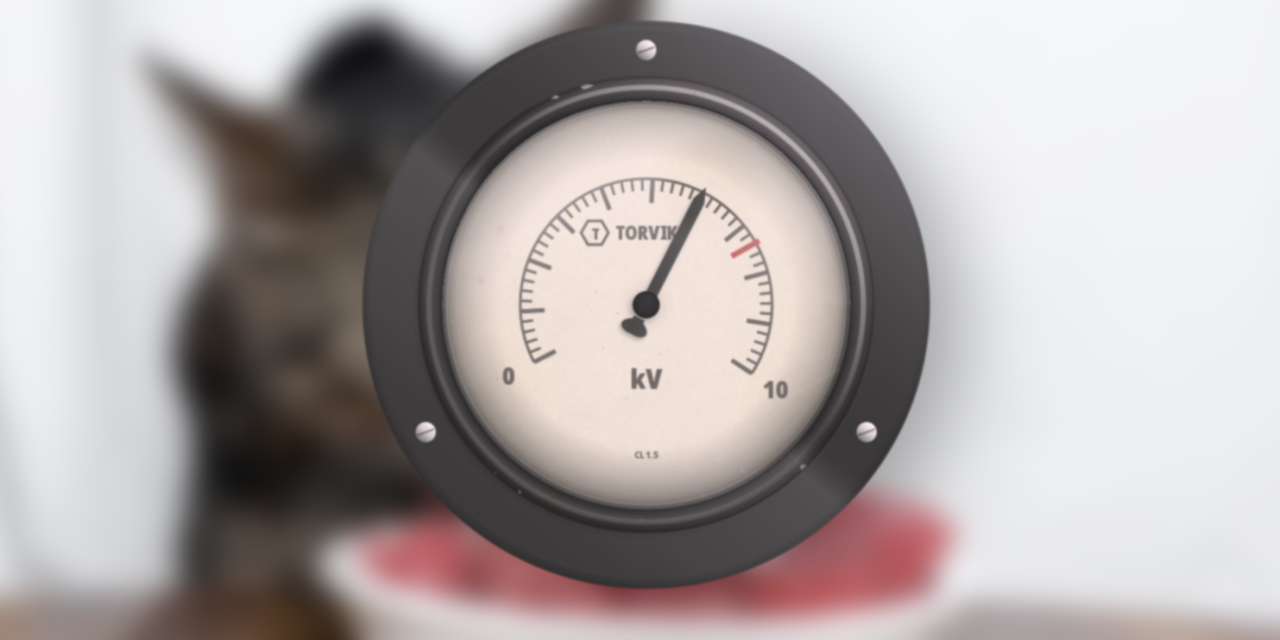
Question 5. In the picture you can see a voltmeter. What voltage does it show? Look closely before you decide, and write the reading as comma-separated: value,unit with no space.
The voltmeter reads 6,kV
